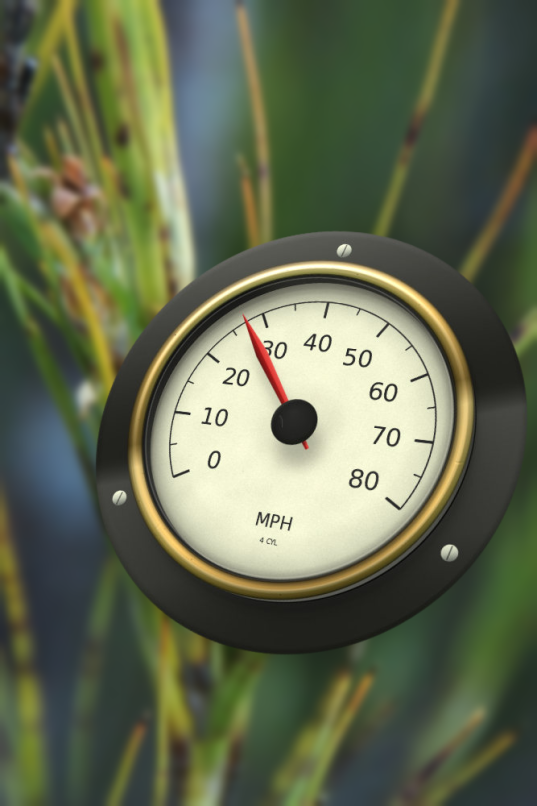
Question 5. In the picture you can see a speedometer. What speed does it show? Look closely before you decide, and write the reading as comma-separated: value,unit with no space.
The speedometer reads 27.5,mph
